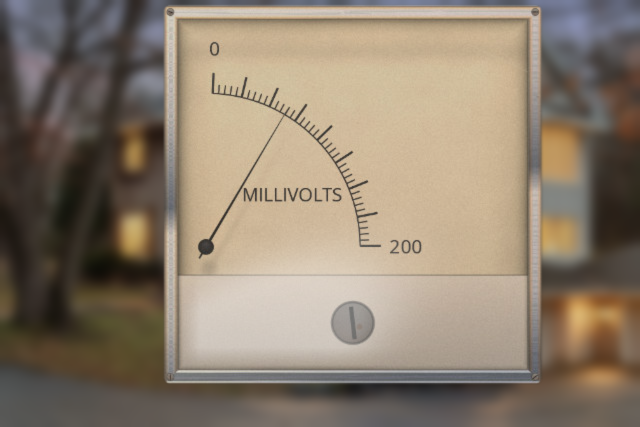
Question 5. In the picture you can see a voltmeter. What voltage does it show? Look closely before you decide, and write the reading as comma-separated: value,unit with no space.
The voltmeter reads 65,mV
